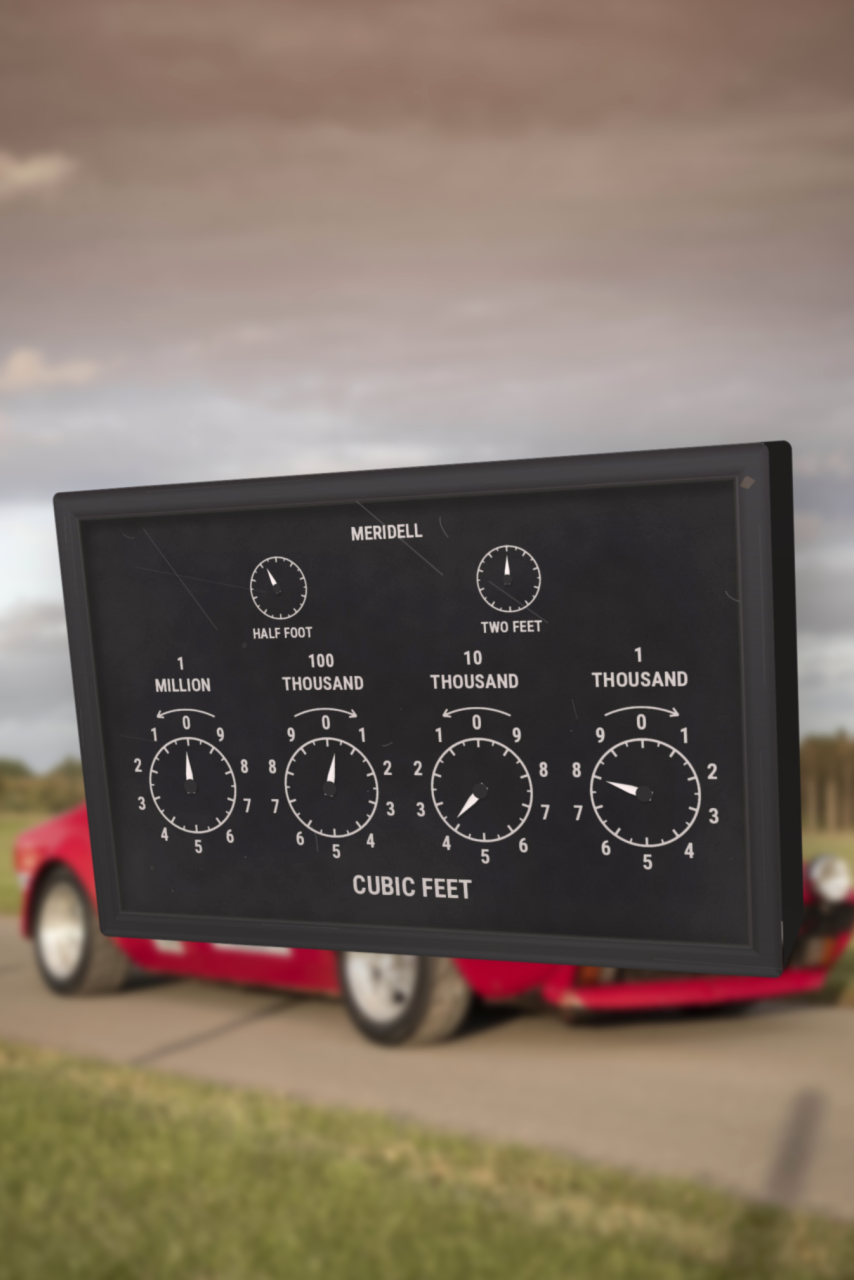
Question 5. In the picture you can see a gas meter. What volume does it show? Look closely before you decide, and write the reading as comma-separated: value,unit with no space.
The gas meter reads 3800,ft³
